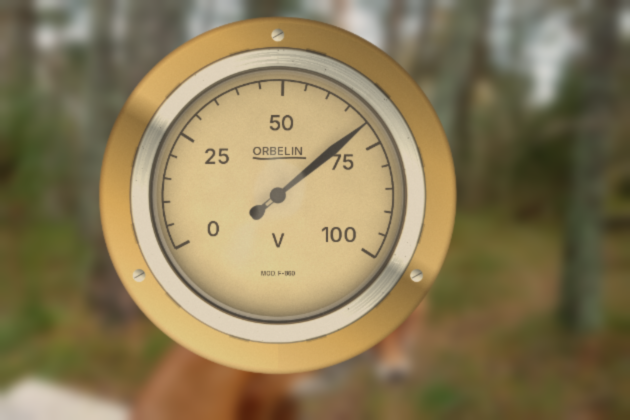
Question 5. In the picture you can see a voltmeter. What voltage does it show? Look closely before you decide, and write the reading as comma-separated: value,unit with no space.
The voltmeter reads 70,V
